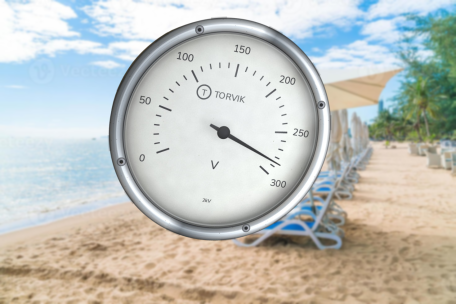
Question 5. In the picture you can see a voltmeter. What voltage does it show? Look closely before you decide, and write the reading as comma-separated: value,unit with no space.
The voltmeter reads 285,V
